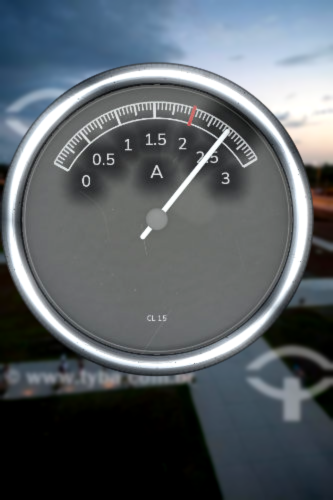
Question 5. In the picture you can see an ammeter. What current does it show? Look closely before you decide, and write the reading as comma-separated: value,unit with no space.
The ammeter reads 2.5,A
